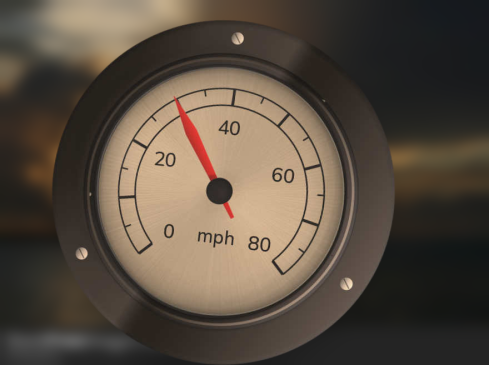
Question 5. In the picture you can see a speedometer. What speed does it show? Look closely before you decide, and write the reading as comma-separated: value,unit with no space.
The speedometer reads 30,mph
